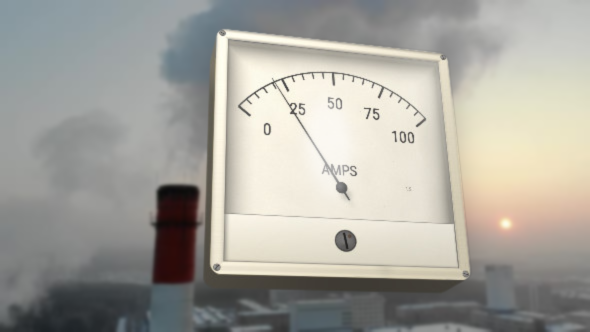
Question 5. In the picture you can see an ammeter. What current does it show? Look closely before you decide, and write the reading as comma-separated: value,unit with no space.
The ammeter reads 20,A
